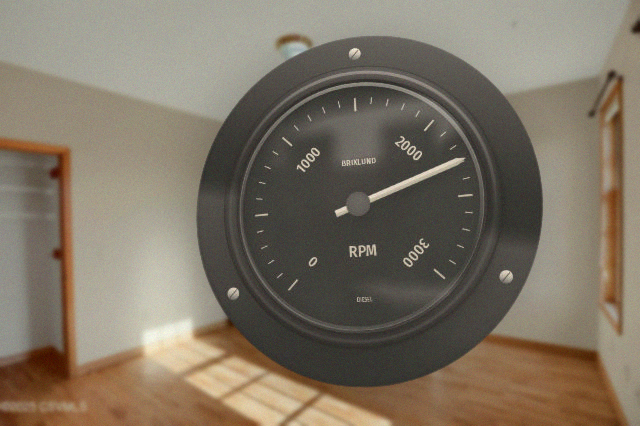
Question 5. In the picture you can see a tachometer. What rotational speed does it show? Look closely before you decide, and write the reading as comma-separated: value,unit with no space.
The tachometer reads 2300,rpm
